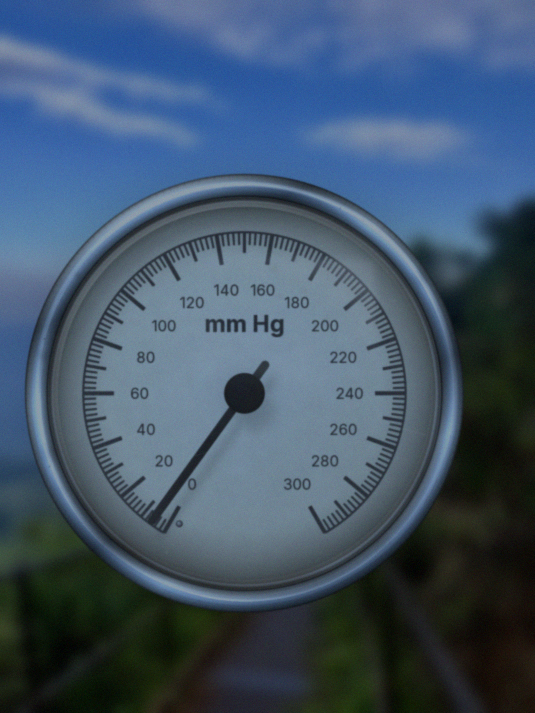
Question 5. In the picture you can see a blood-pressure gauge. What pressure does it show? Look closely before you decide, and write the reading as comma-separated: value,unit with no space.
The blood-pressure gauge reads 6,mmHg
